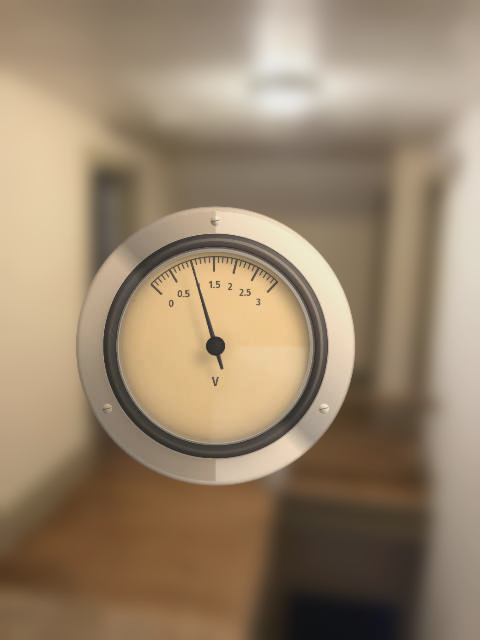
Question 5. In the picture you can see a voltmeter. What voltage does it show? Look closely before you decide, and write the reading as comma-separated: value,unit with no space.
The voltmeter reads 1,V
